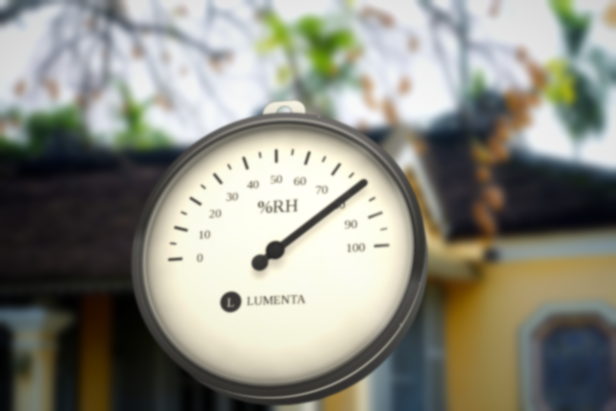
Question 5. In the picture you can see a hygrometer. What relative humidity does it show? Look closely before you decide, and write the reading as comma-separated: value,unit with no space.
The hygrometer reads 80,%
